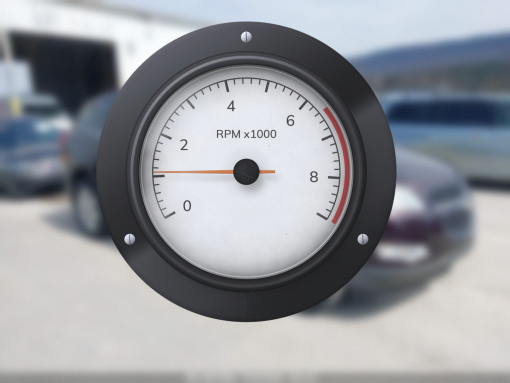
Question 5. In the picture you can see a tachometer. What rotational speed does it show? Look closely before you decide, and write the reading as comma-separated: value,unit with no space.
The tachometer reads 1100,rpm
